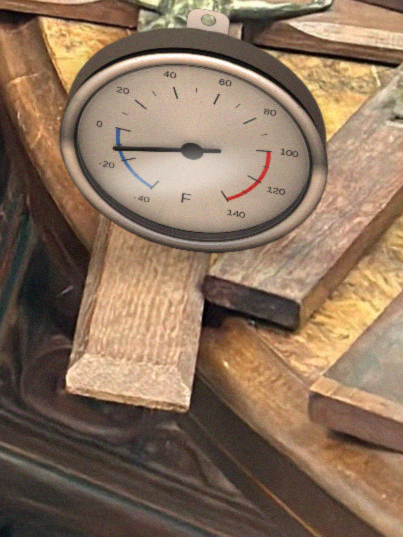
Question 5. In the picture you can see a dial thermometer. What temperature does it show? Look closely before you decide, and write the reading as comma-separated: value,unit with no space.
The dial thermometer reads -10,°F
